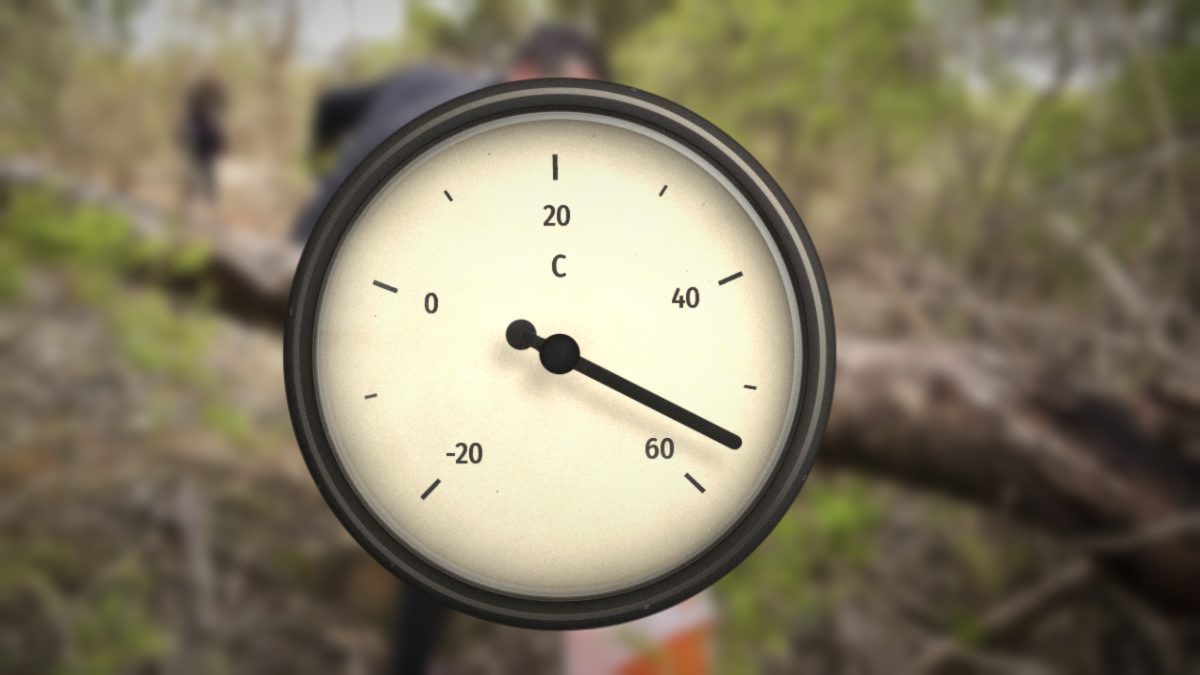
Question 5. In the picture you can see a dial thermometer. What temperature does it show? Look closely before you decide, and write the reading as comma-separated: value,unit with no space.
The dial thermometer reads 55,°C
